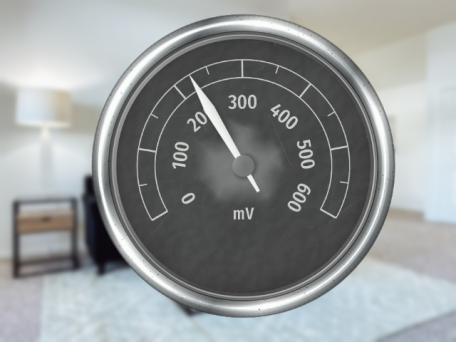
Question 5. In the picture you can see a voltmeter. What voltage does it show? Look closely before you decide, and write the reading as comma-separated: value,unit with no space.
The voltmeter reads 225,mV
